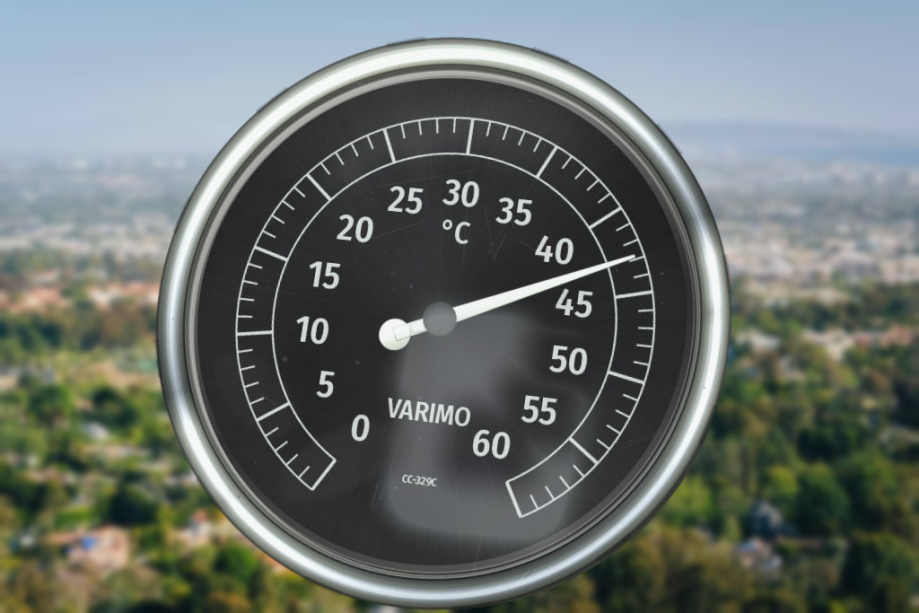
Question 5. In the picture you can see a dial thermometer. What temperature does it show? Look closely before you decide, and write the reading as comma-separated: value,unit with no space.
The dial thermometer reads 43,°C
